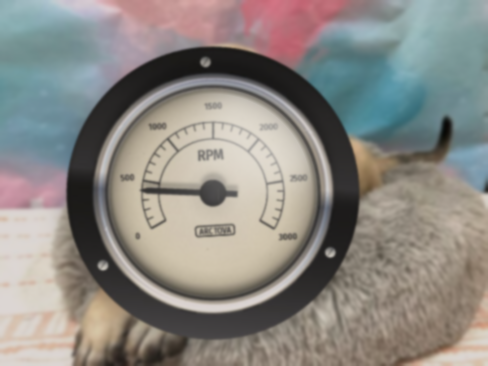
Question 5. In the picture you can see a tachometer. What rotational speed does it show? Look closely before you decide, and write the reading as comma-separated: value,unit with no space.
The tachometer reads 400,rpm
